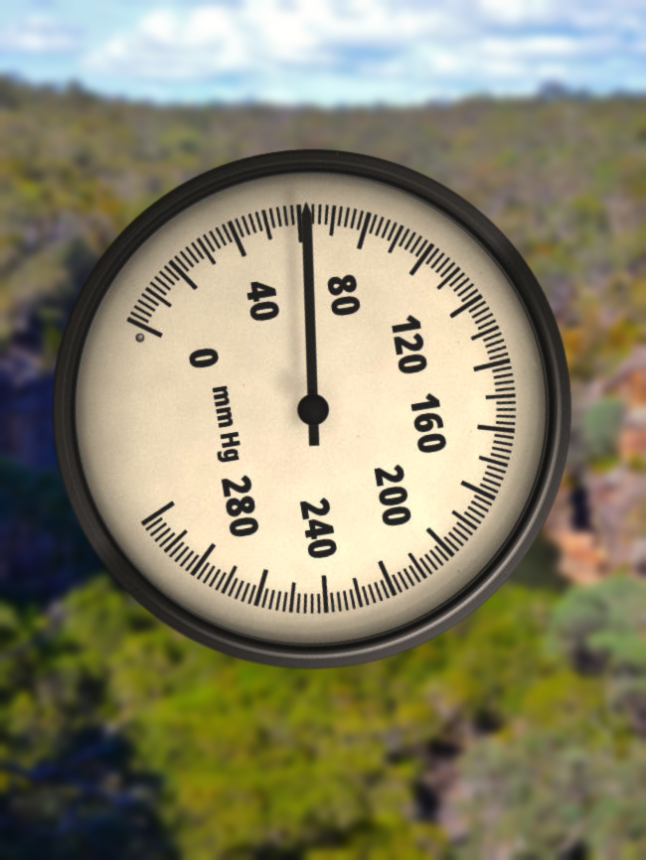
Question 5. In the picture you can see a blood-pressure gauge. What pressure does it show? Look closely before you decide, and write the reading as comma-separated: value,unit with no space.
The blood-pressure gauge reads 62,mmHg
